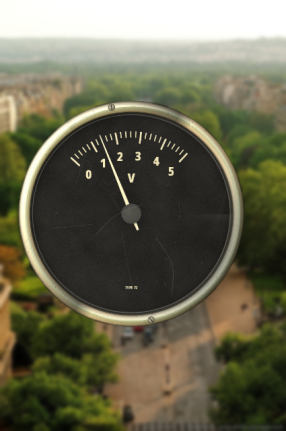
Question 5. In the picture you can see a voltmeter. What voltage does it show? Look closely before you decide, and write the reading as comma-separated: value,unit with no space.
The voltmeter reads 1.4,V
